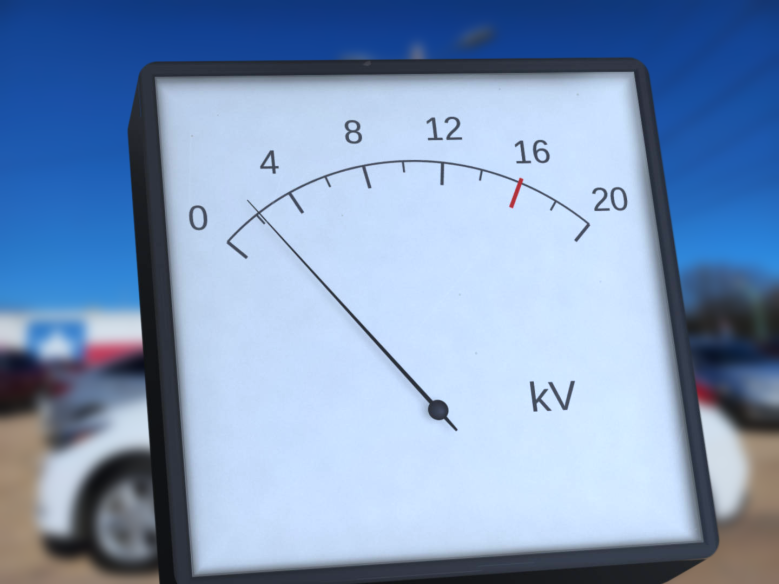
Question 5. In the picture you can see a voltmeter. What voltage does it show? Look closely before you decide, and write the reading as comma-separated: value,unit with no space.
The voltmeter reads 2,kV
